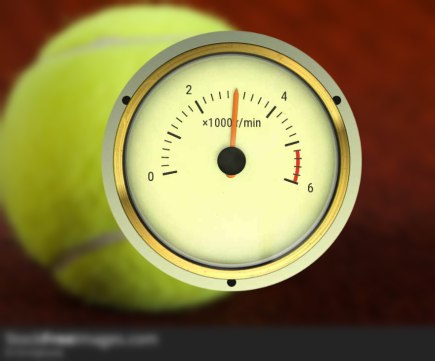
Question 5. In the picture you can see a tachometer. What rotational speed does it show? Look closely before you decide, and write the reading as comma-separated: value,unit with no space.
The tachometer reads 3000,rpm
